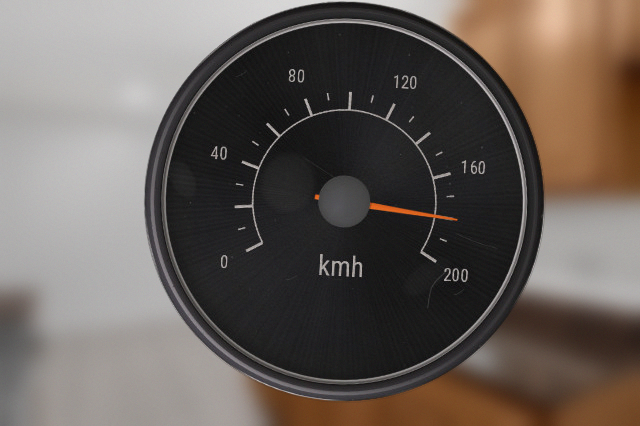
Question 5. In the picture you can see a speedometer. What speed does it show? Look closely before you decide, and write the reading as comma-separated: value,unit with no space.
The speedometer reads 180,km/h
